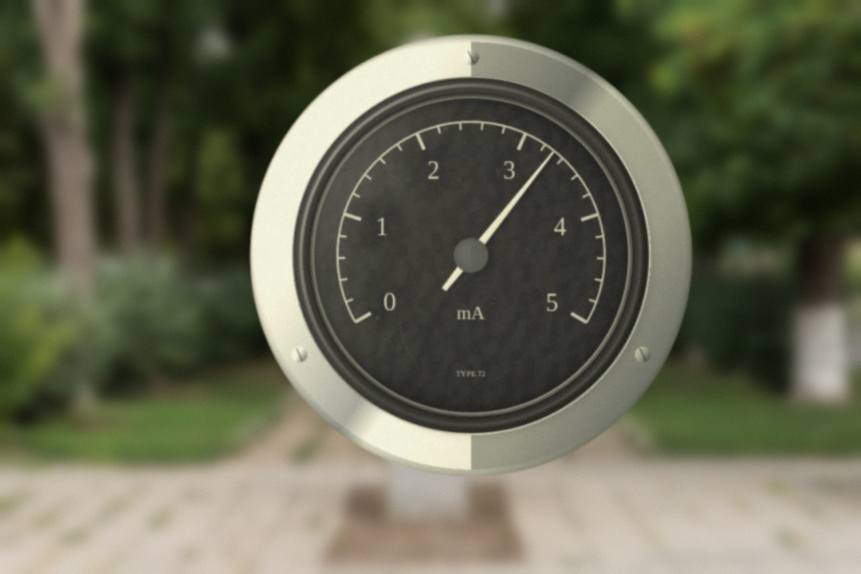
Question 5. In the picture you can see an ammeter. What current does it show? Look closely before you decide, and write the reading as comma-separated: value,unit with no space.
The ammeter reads 3.3,mA
